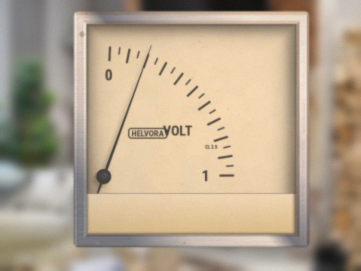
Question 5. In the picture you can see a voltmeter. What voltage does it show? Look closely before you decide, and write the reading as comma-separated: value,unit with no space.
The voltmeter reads 0.2,V
